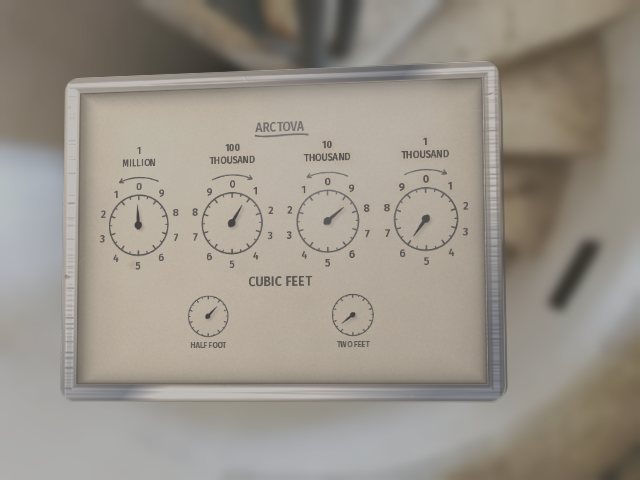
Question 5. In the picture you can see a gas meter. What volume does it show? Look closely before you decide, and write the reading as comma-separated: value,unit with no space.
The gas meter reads 8600,ft³
